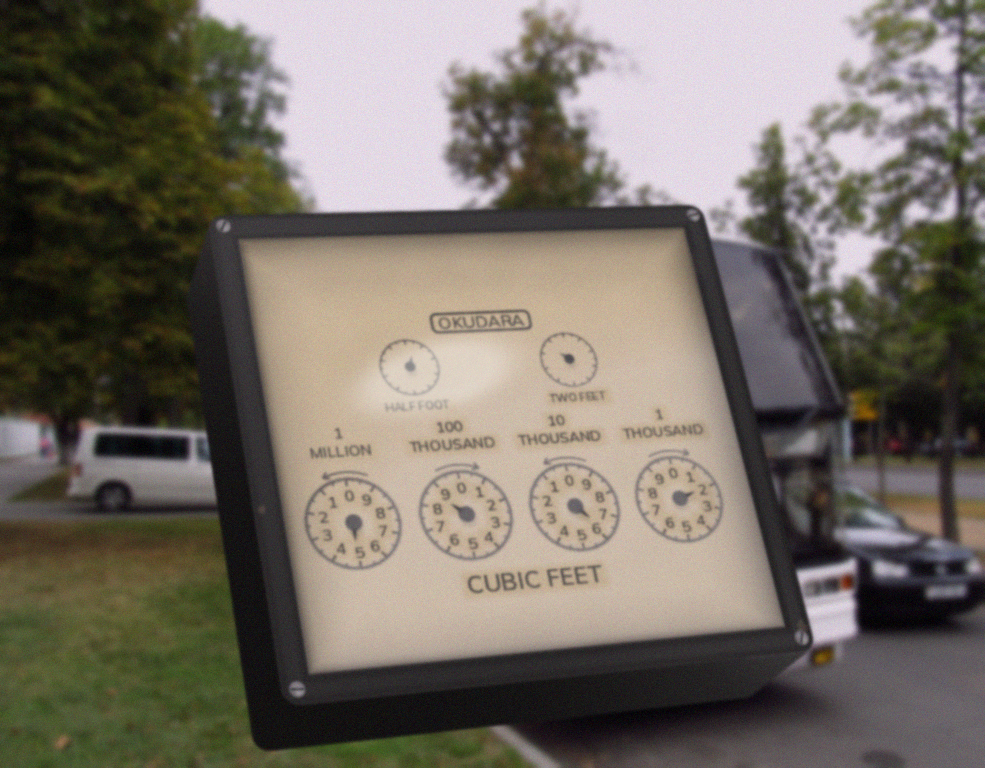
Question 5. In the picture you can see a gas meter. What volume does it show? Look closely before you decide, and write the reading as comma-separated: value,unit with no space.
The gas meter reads 486200,ft³
